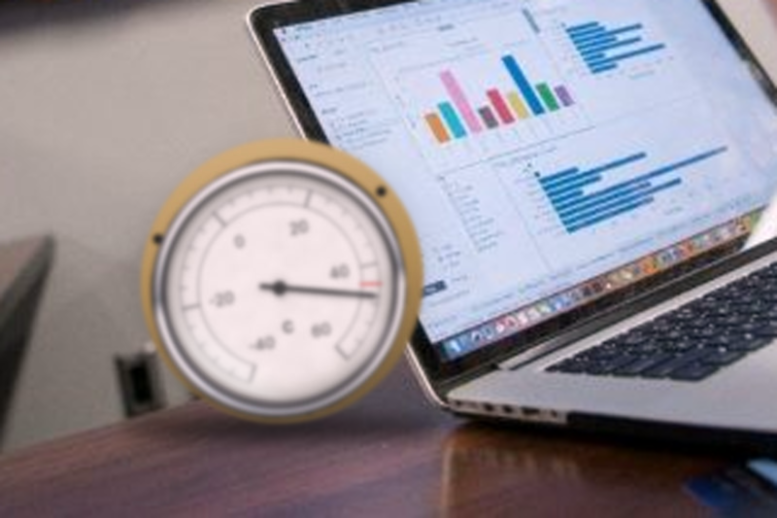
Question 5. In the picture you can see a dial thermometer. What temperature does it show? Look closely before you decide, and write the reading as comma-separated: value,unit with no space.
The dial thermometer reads 46,°C
